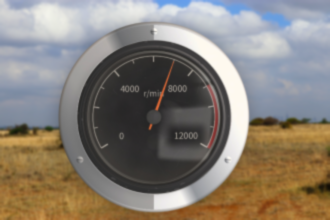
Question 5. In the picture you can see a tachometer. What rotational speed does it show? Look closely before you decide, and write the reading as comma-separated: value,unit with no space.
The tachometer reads 7000,rpm
